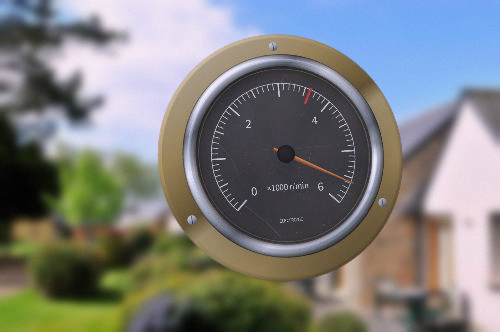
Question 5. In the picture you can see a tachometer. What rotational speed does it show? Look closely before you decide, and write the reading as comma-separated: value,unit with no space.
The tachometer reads 5600,rpm
